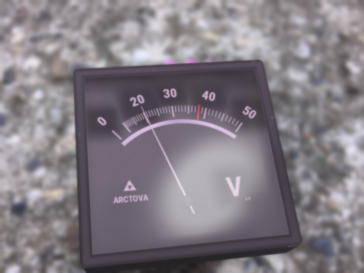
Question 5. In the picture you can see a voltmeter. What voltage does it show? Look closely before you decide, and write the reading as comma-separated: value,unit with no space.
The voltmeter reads 20,V
